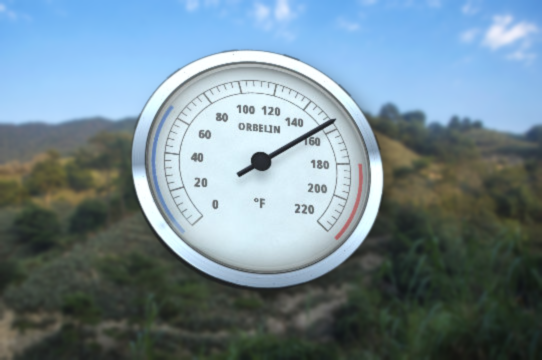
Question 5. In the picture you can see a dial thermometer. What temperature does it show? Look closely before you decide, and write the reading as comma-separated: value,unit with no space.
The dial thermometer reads 156,°F
